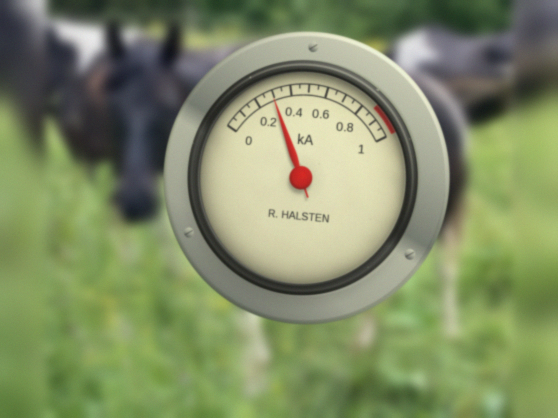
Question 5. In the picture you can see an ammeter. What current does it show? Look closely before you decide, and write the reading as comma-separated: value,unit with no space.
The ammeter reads 0.3,kA
